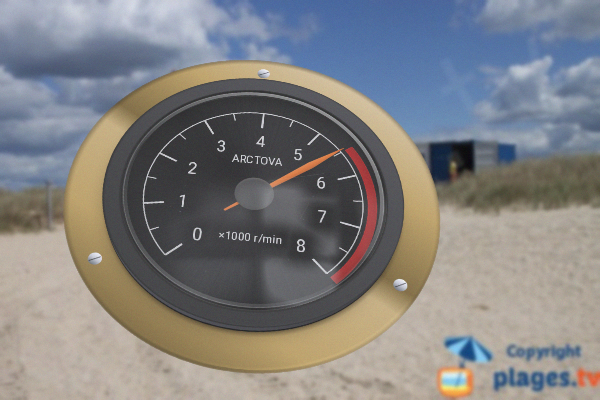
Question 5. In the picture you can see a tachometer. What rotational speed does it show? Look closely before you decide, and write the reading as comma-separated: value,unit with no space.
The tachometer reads 5500,rpm
